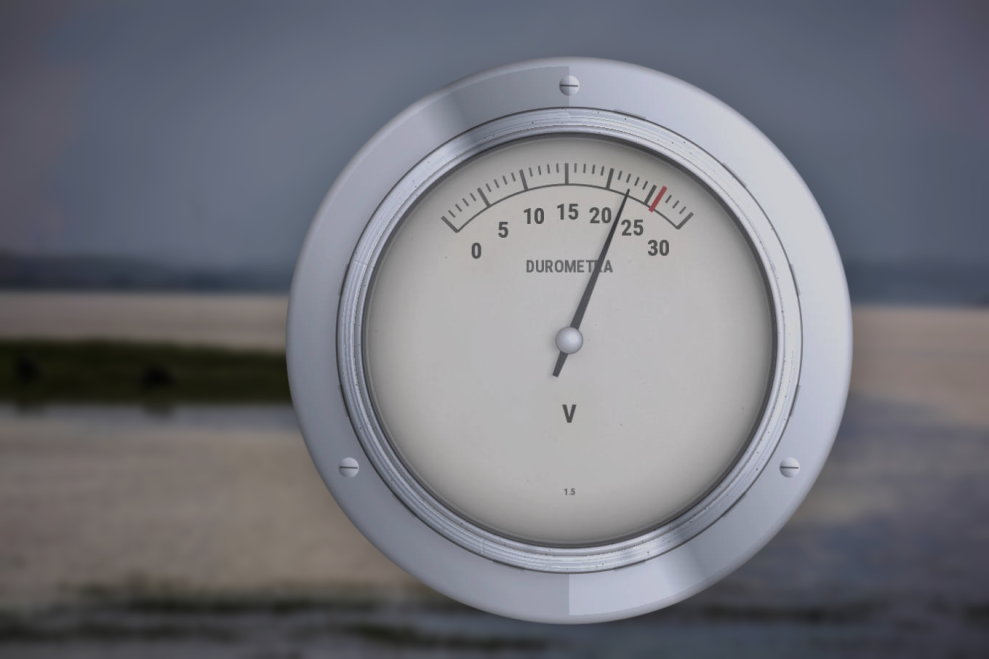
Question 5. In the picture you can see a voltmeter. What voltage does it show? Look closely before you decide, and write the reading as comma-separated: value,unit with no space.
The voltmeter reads 22.5,V
